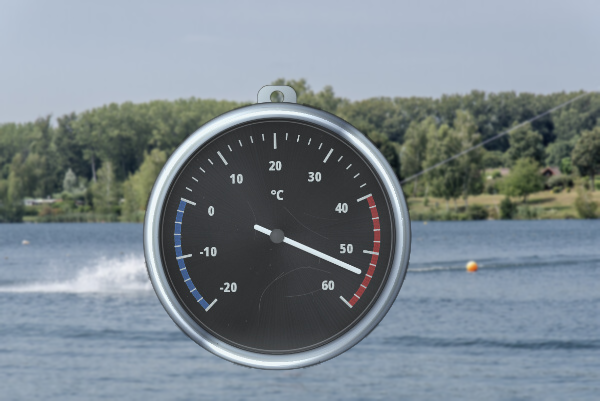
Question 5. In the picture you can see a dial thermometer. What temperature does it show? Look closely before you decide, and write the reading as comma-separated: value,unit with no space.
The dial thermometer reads 54,°C
